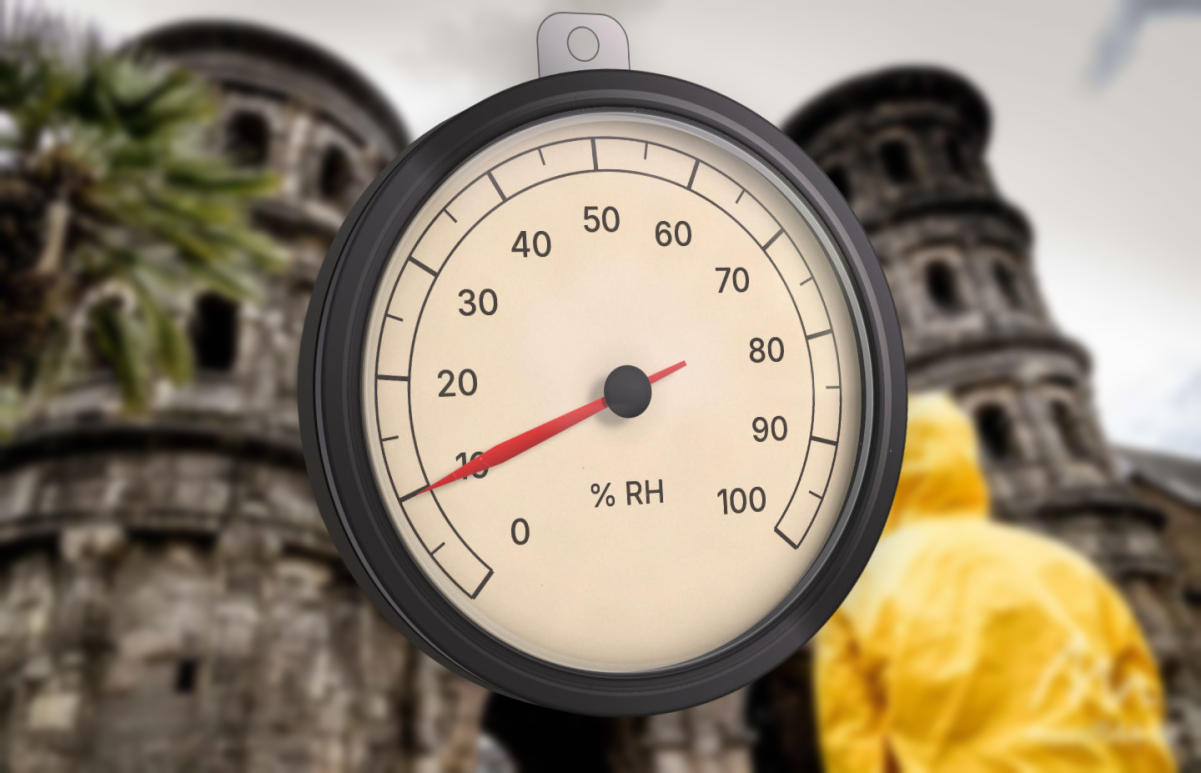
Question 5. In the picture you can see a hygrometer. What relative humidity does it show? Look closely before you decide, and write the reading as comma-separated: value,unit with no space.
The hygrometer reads 10,%
